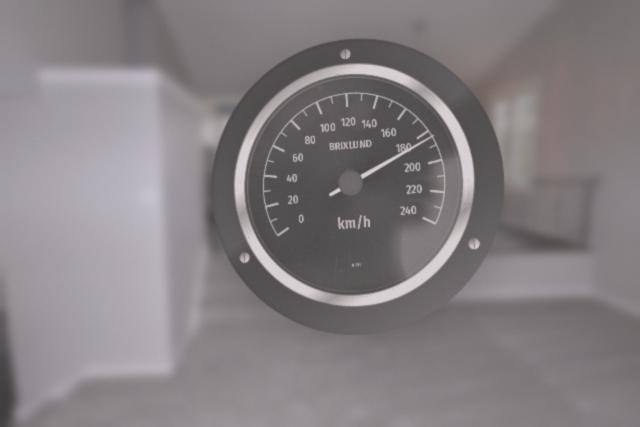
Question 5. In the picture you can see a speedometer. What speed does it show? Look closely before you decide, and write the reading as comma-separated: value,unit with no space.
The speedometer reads 185,km/h
